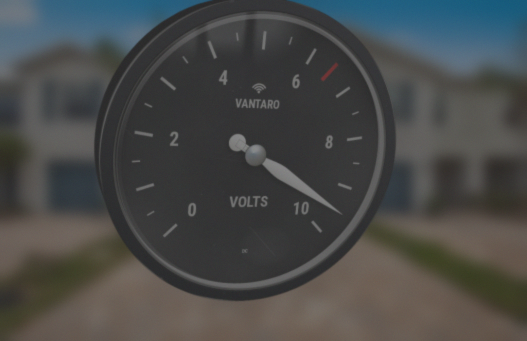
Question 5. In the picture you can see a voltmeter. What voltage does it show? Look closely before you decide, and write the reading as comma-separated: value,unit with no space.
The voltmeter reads 9.5,V
